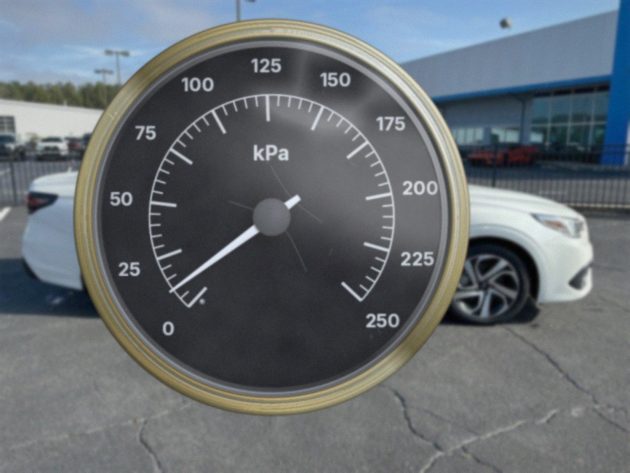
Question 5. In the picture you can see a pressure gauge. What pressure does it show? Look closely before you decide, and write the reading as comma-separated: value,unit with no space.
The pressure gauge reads 10,kPa
